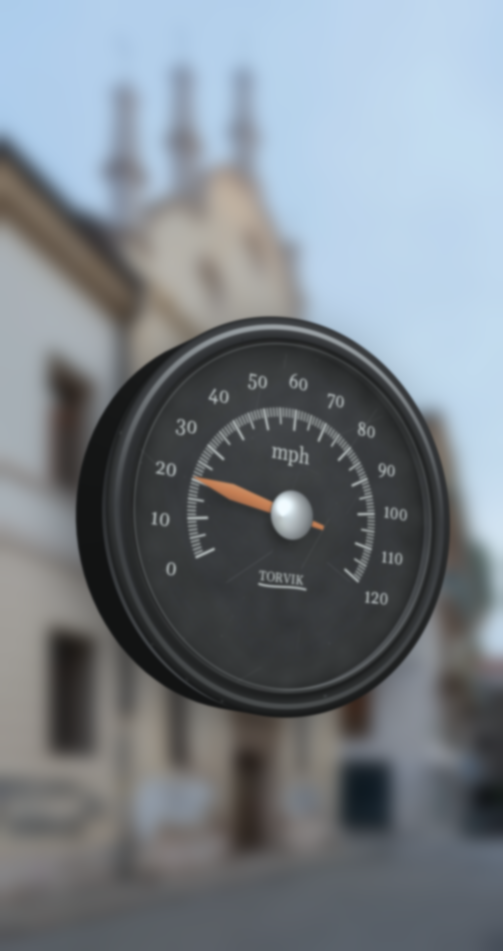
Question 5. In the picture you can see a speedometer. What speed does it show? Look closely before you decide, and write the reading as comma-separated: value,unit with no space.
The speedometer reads 20,mph
